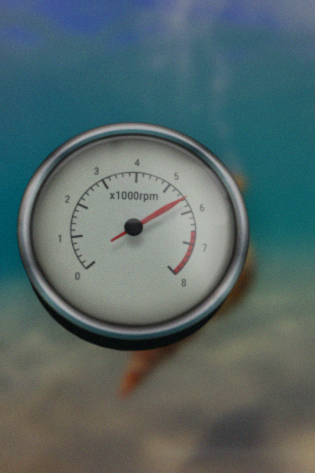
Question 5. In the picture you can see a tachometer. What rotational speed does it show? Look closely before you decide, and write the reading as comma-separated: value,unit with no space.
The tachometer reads 5600,rpm
